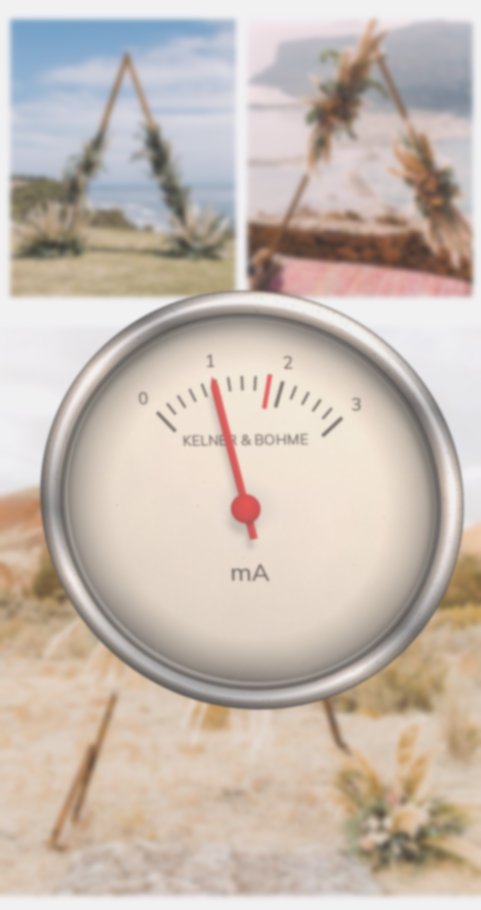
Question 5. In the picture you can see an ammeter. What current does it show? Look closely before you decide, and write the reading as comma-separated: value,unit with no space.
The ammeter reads 1,mA
